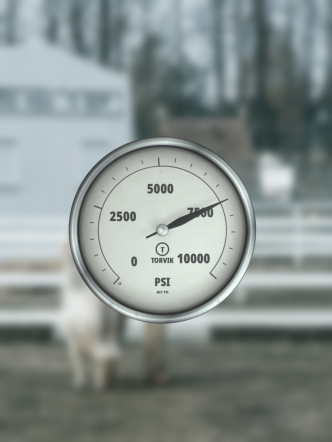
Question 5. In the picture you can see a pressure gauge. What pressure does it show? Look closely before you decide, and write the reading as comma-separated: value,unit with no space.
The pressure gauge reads 7500,psi
